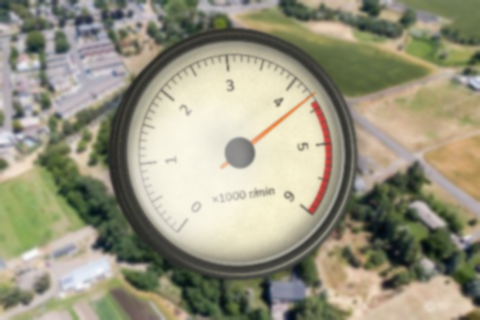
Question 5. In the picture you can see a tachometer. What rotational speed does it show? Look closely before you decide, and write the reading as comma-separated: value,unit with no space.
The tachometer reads 4300,rpm
